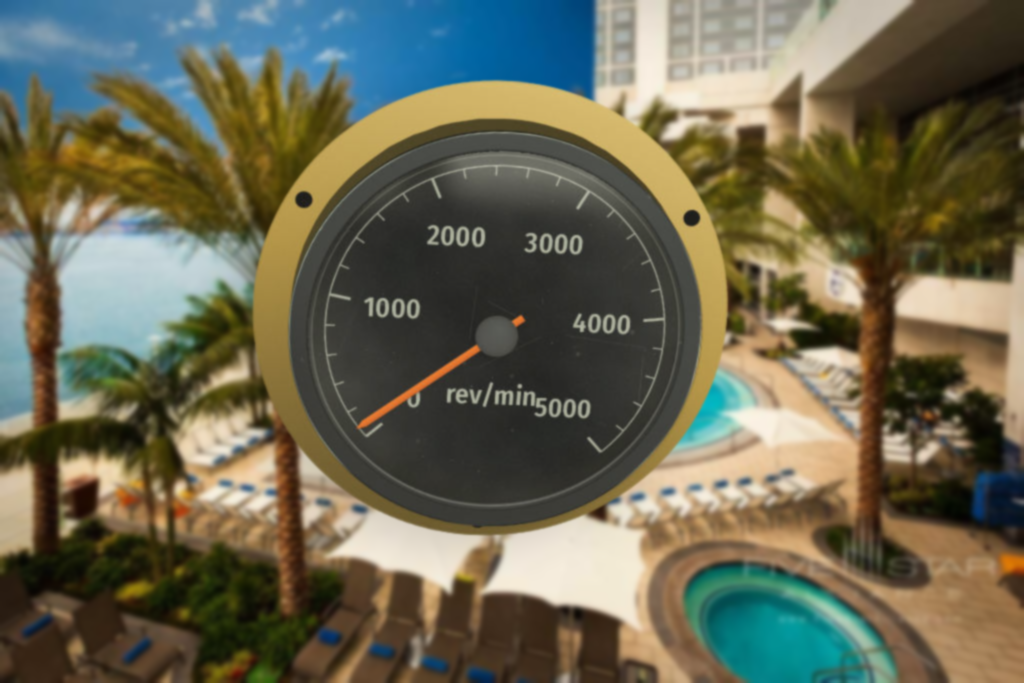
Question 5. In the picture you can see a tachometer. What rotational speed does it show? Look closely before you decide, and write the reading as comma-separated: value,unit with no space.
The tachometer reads 100,rpm
